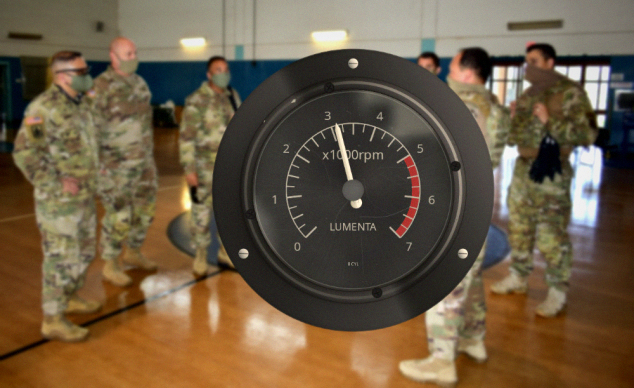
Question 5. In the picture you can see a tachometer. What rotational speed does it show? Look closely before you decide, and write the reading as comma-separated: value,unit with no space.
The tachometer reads 3125,rpm
